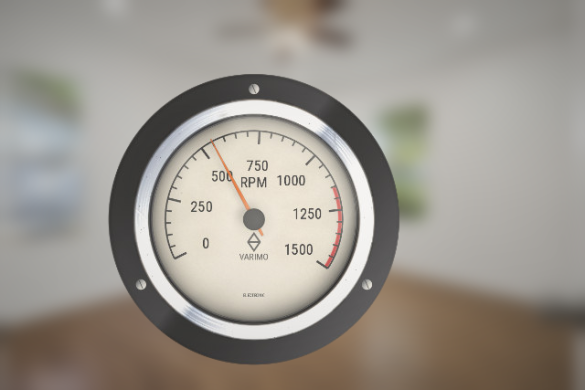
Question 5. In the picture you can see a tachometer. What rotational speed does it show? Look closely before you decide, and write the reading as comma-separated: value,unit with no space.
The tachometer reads 550,rpm
